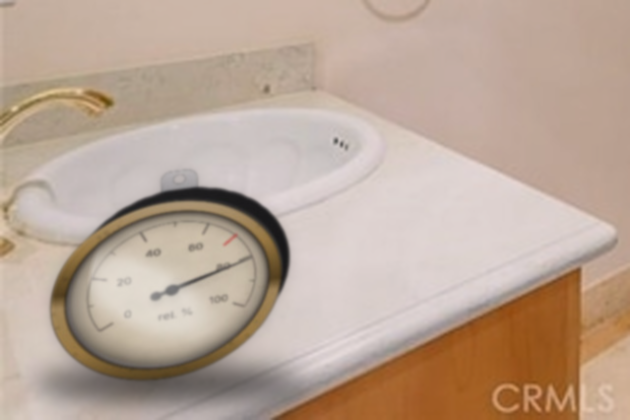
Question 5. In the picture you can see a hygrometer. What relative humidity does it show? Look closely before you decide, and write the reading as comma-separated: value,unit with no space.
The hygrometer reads 80,%
